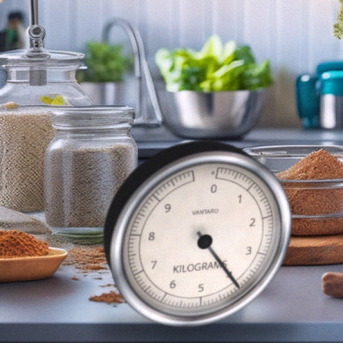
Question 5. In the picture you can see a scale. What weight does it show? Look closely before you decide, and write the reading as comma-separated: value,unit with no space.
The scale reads 4,kg
